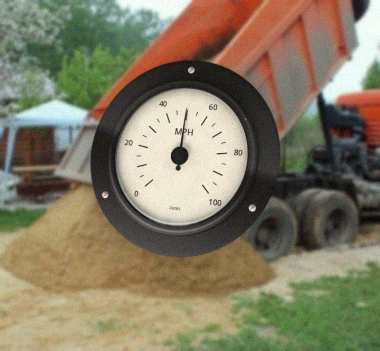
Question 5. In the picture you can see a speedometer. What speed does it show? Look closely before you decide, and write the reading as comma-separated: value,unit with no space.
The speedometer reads 50,mph
